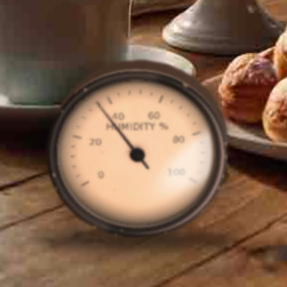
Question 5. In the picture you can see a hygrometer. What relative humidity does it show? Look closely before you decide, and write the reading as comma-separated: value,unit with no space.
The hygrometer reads 36,%
